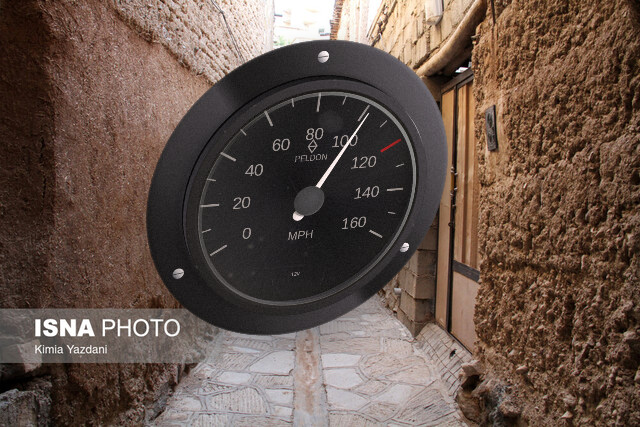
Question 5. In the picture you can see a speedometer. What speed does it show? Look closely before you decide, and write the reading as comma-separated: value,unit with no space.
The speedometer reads 100,mph
